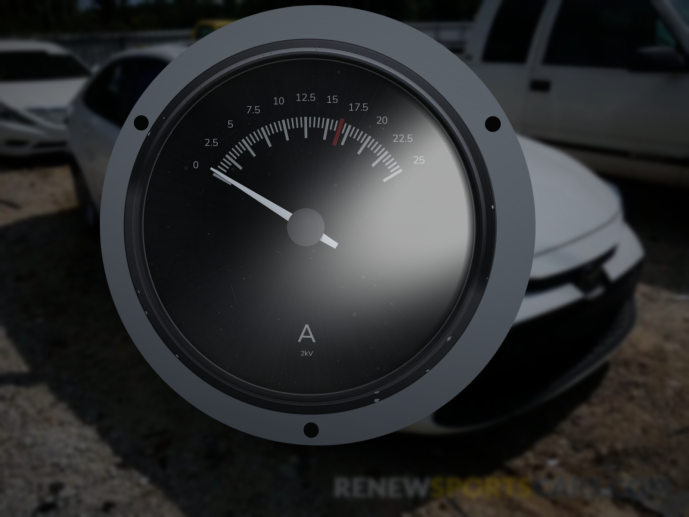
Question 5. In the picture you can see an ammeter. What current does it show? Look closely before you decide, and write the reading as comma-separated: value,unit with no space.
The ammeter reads 0.5,A
